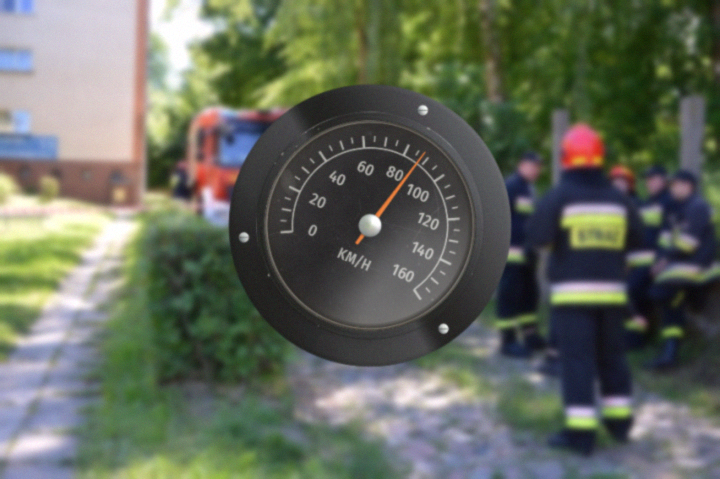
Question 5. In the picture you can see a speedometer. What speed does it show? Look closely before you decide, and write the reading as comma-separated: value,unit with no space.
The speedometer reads 87.5,km/h
